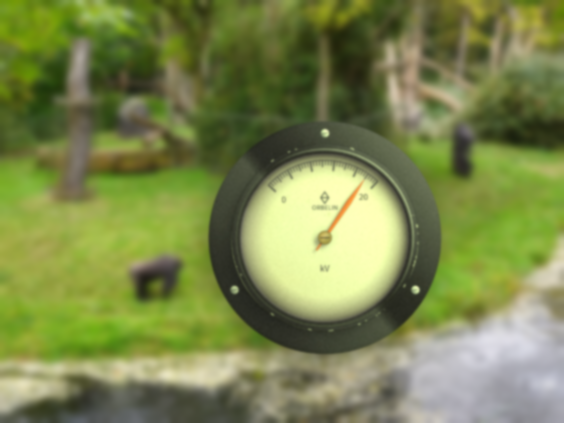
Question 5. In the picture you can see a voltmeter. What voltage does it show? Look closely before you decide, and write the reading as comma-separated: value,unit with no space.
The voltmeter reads 18,kV
